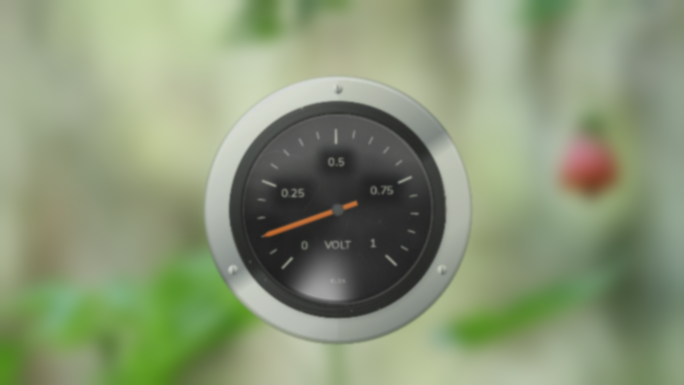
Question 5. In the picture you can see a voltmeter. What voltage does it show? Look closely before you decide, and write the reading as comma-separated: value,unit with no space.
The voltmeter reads 0.1,V
